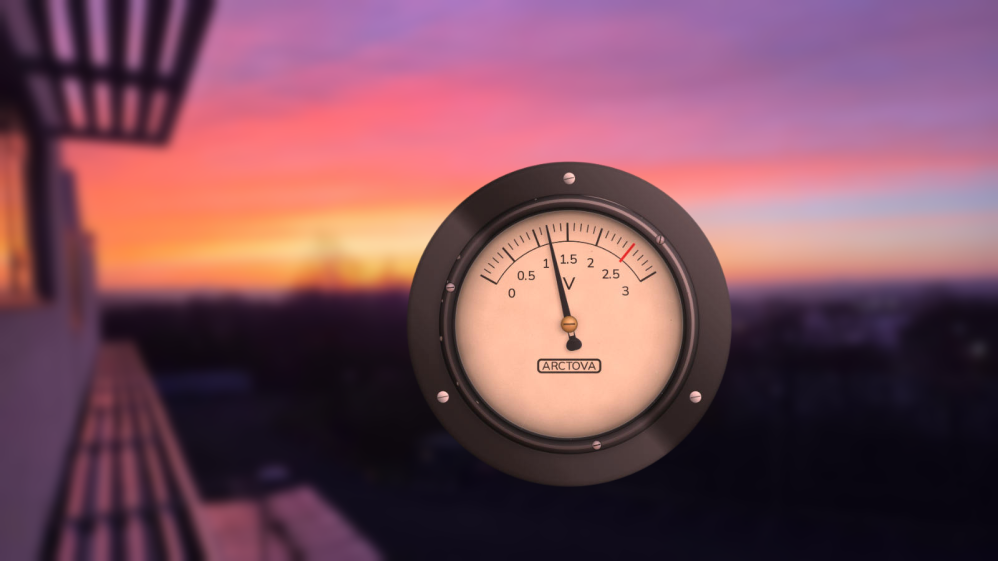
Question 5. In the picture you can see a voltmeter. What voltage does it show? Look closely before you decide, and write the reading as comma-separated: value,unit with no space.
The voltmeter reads 1.2,V
